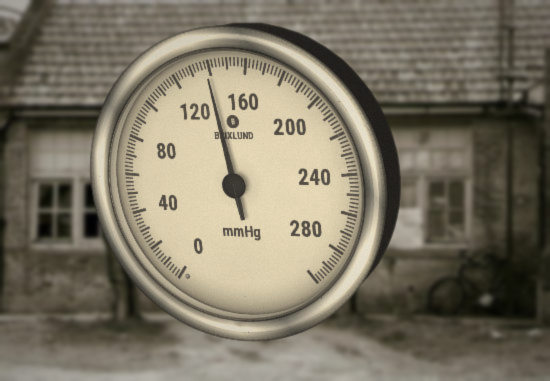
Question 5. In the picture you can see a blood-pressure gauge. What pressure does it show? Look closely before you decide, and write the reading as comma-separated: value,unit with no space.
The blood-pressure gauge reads 140,mmHg
